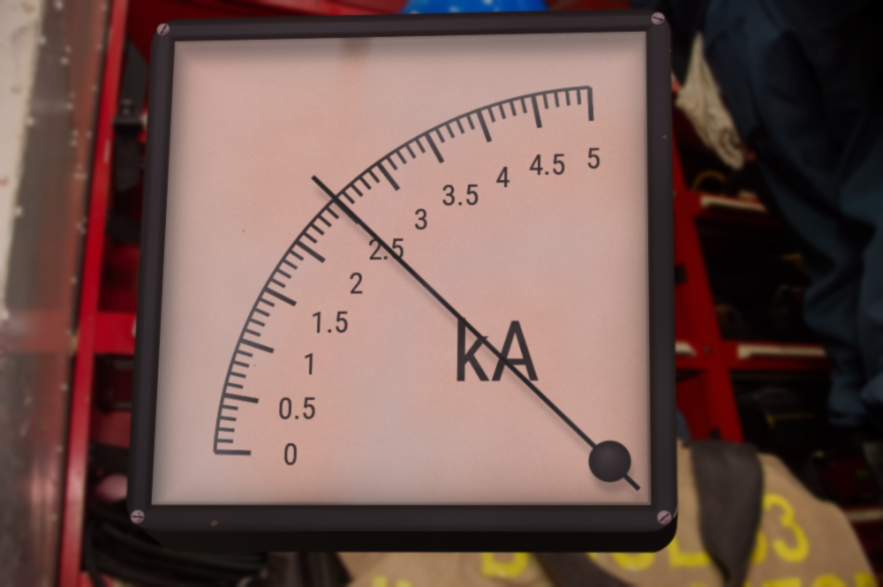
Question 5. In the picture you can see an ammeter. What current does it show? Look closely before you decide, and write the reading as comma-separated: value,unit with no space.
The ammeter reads 2.5,kA
